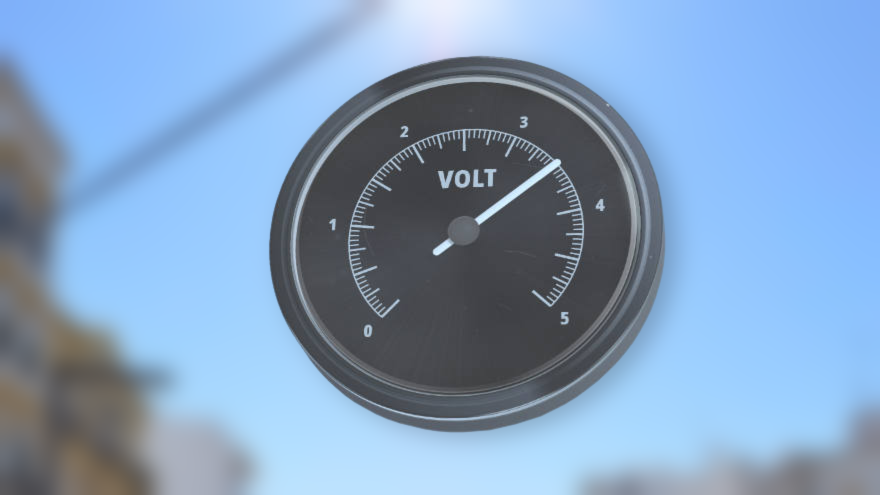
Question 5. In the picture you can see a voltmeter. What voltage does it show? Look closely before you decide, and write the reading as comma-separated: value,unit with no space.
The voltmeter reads 3.5,V
